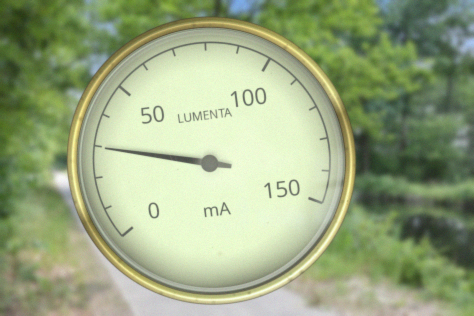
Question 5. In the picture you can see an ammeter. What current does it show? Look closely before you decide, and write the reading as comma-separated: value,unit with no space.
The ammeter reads 30,mA
